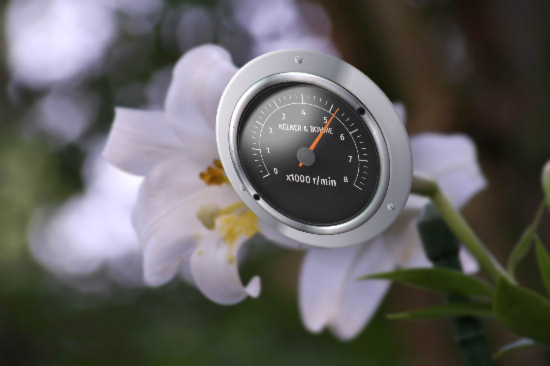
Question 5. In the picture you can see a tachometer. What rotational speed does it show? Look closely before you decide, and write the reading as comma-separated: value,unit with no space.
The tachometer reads 5200,rpm
